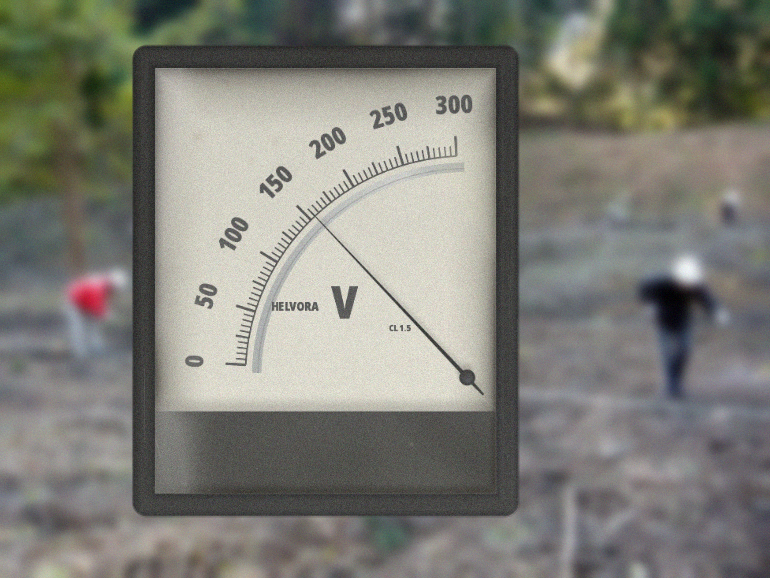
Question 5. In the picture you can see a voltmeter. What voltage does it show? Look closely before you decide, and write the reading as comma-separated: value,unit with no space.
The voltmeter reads 155,V
